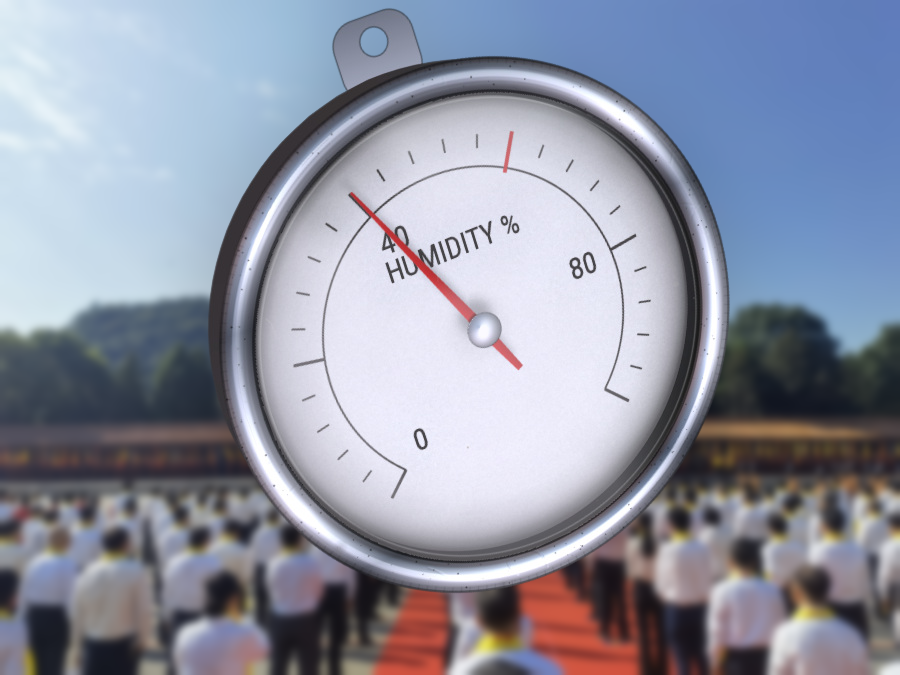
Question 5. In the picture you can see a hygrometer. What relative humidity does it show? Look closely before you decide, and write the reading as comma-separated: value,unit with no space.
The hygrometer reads 40,%
